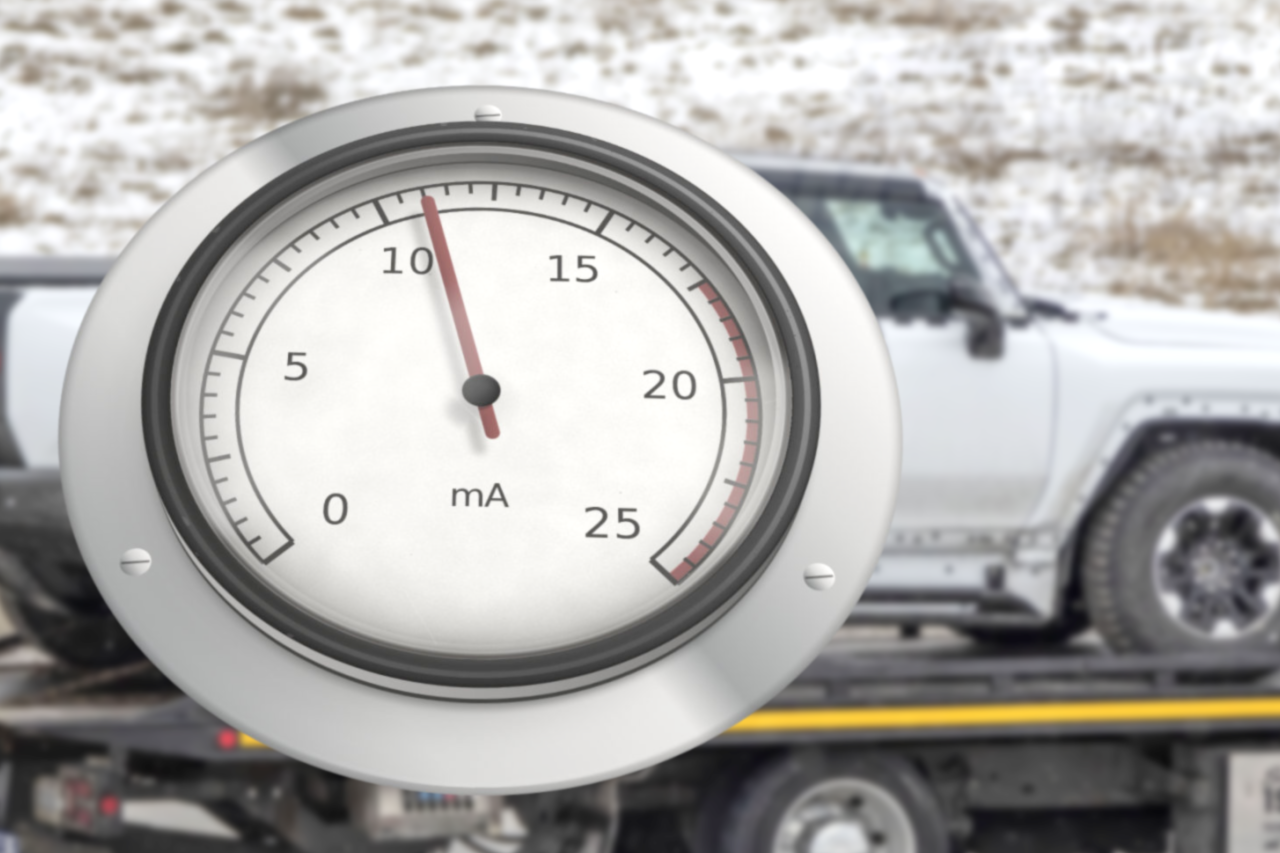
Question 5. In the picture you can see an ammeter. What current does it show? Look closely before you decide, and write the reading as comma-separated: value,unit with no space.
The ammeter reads 11,mA
